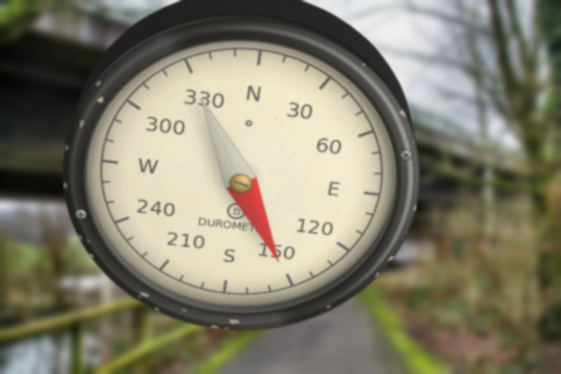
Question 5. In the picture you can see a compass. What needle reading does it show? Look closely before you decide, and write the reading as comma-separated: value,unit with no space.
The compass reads 150,°
